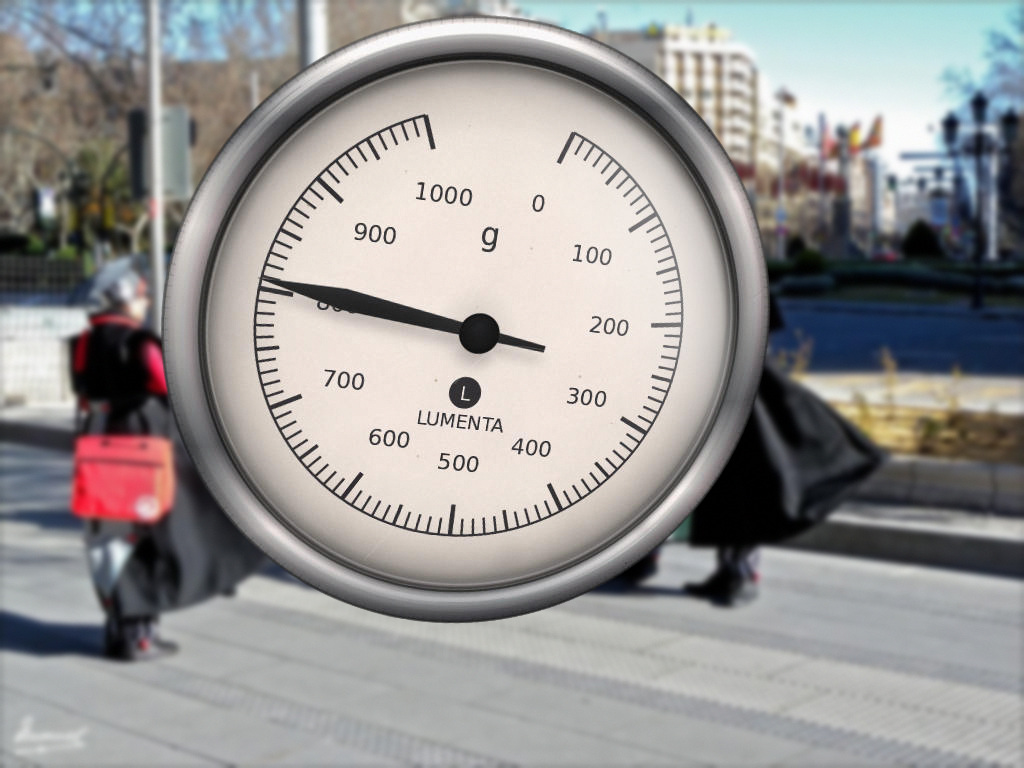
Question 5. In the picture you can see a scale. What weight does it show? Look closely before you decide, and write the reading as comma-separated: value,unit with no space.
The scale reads 810,g
